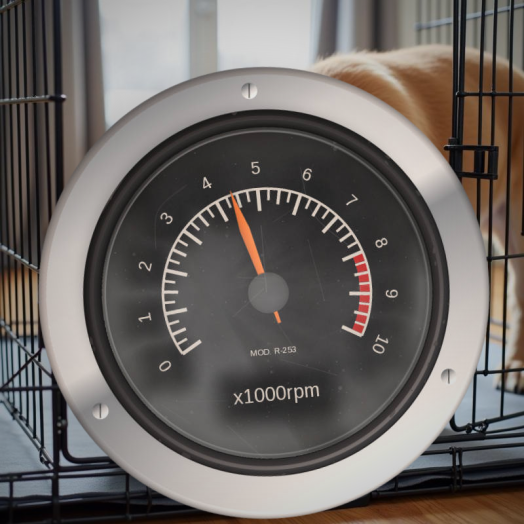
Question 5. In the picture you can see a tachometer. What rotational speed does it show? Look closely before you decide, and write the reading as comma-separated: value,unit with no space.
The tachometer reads 4375,rpm
